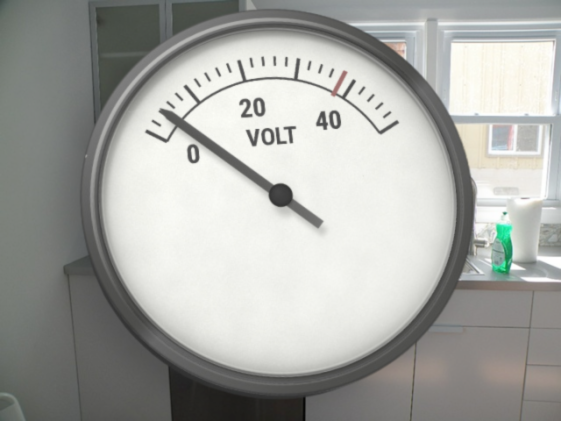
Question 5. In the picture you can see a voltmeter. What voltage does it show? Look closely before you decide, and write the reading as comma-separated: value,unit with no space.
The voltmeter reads 4,V
